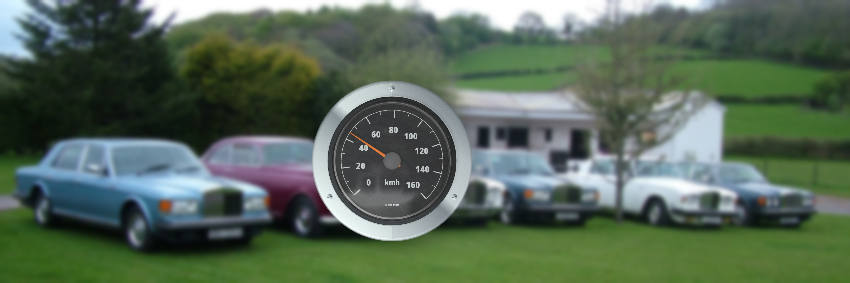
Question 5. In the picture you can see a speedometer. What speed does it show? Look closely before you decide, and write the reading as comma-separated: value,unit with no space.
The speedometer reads 45,km/h
